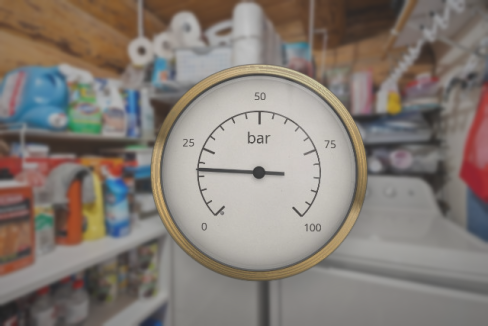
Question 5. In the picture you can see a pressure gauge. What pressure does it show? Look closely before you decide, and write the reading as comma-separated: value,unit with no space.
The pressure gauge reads 17.5,bar
